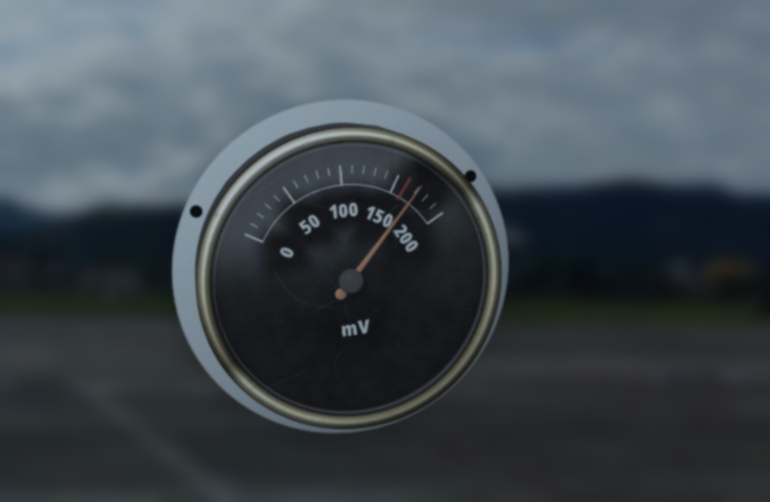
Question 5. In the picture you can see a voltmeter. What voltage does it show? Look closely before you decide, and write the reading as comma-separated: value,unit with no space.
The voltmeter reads 170,mV
